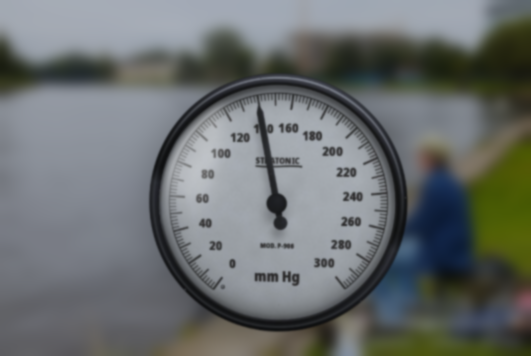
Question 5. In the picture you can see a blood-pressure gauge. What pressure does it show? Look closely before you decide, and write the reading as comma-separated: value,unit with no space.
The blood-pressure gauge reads 140,mmHg
